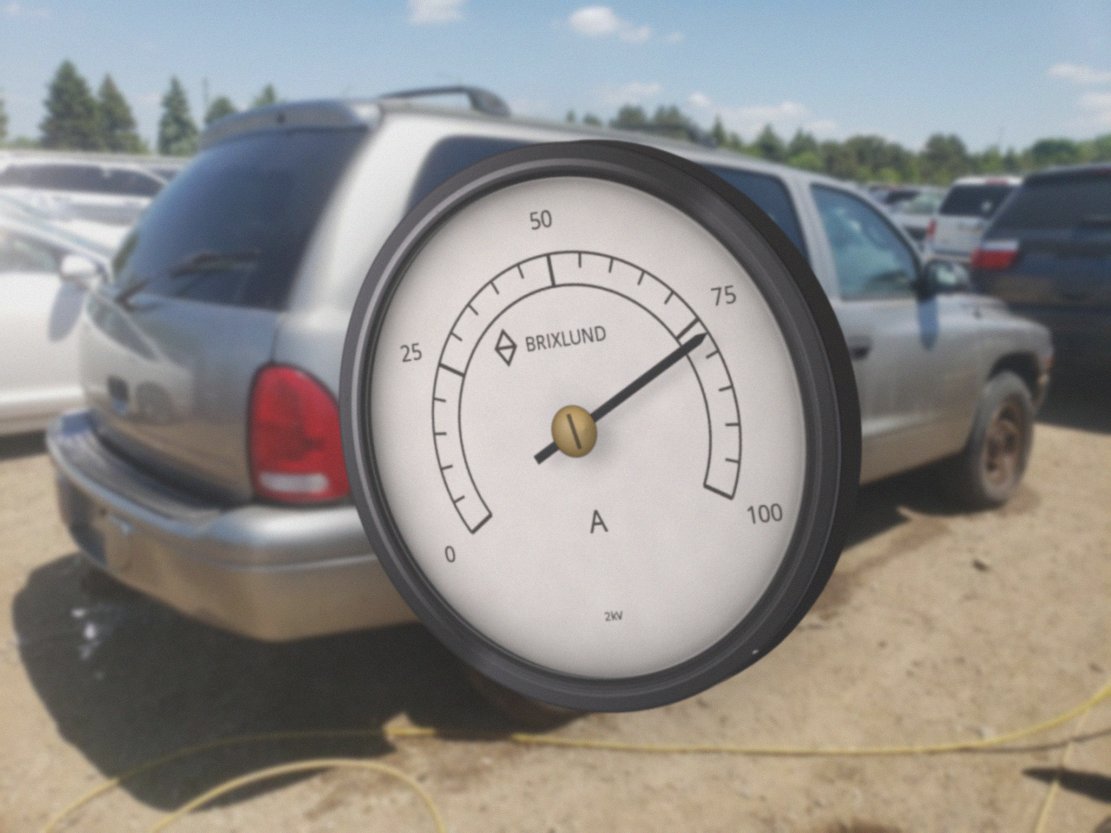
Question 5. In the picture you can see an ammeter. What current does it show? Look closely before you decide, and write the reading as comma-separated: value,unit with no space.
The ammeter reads 77.5,A
